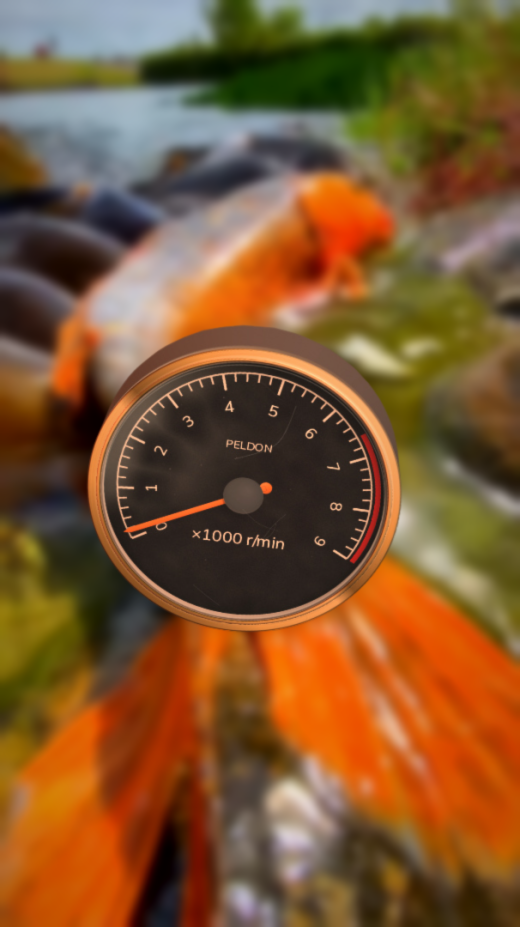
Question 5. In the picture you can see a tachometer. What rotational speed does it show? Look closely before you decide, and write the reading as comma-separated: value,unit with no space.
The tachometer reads 200,rpm
